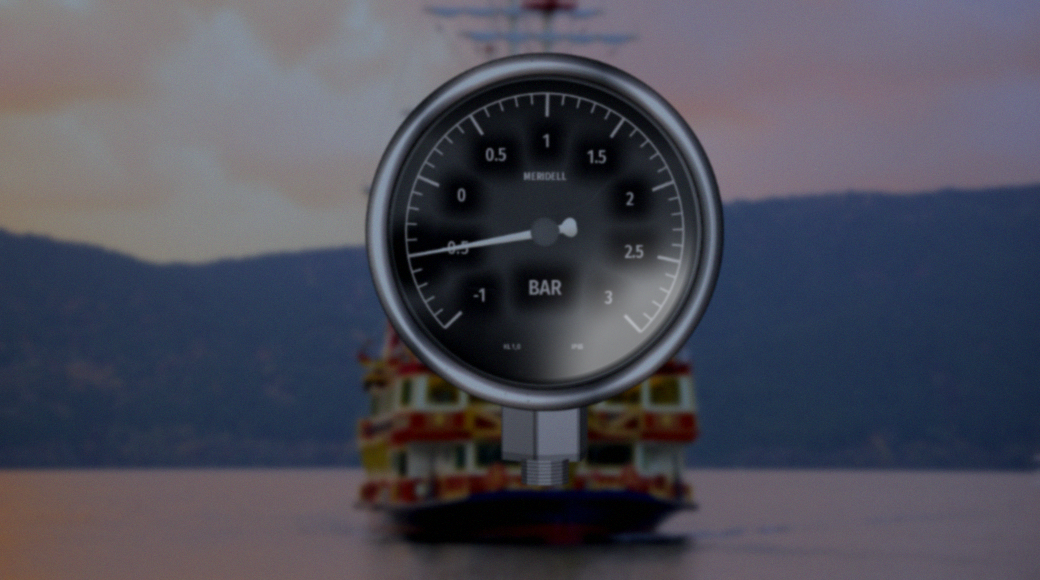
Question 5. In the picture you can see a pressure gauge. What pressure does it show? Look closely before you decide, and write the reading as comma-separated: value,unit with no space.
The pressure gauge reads -0.5,bar
